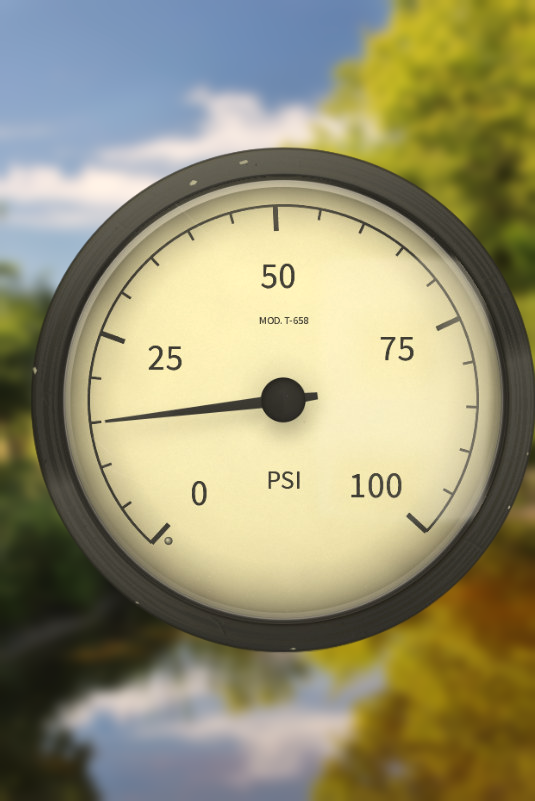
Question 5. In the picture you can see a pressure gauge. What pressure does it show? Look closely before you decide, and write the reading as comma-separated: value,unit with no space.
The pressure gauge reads 15,psi
